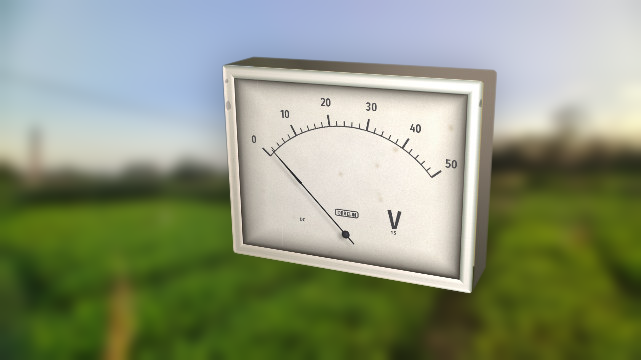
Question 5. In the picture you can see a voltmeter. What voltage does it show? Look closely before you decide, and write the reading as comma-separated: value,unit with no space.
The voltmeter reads 2,V
